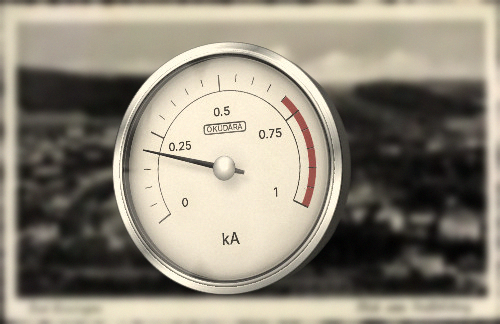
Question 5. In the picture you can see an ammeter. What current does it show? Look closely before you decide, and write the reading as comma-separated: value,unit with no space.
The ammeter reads 0.2,kA
